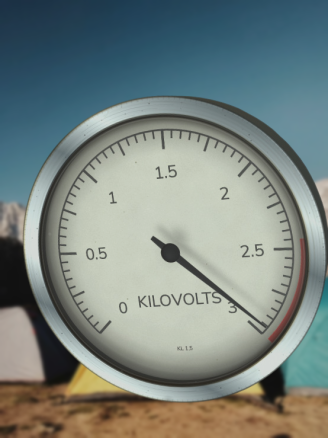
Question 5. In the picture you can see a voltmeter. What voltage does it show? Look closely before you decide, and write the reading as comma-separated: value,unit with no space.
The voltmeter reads 2.95,kV
